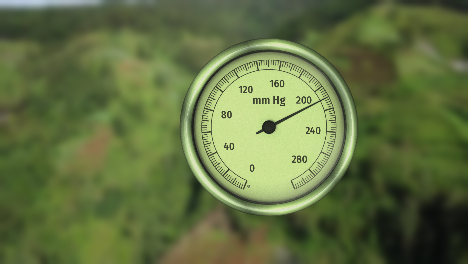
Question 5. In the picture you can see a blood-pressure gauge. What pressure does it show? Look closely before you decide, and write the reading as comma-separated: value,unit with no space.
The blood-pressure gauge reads 210,mmHg
